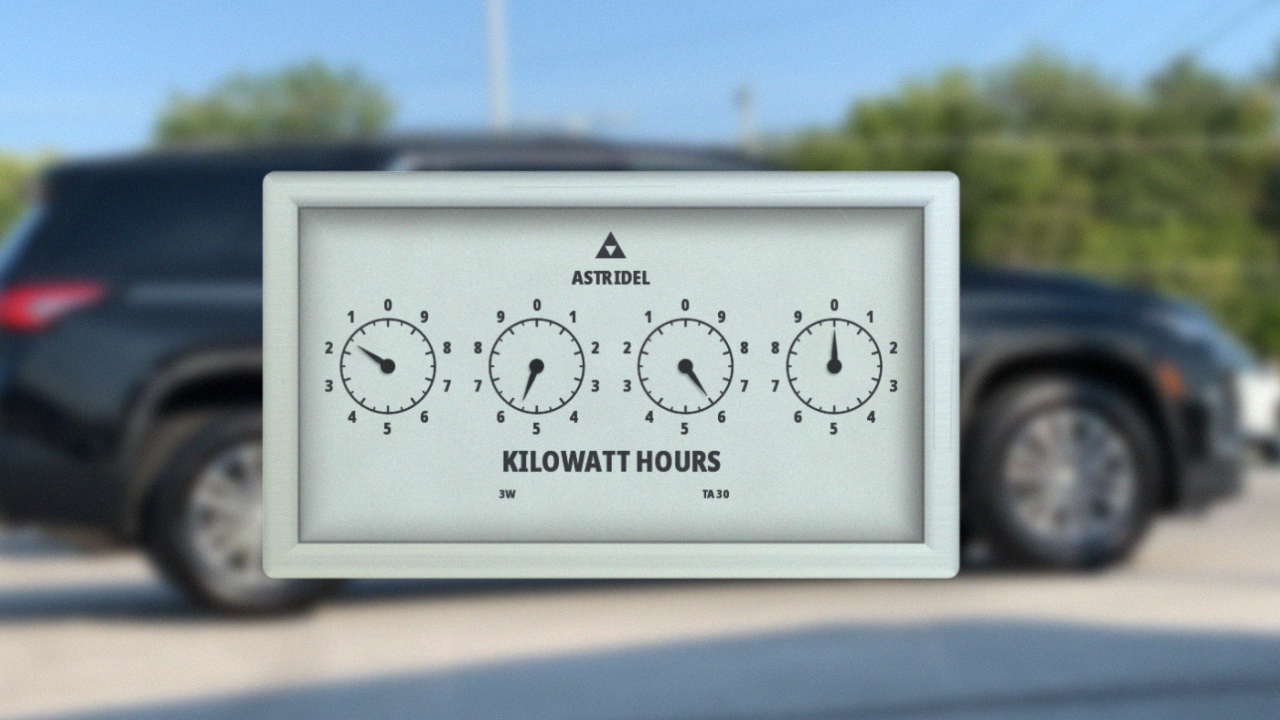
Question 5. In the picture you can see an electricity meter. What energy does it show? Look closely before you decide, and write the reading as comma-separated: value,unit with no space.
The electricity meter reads 1560,kWh
